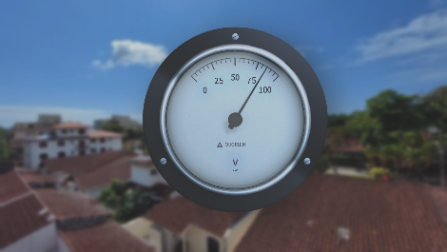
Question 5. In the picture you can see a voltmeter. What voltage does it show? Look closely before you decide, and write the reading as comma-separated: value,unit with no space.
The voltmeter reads 85,V
